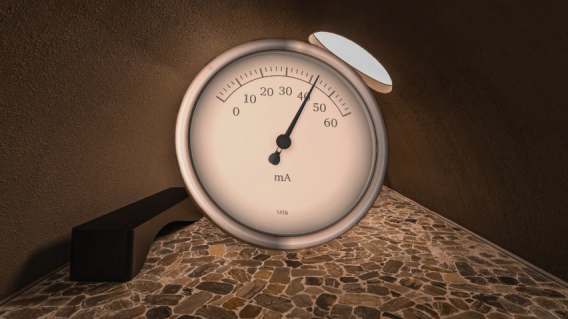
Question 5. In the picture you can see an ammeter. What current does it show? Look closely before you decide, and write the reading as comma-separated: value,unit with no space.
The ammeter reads 42,mA
